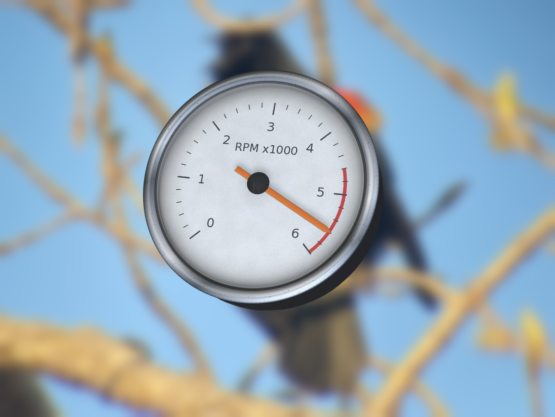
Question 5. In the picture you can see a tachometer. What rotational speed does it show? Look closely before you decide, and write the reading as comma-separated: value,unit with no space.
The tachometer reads 5600,rpm
